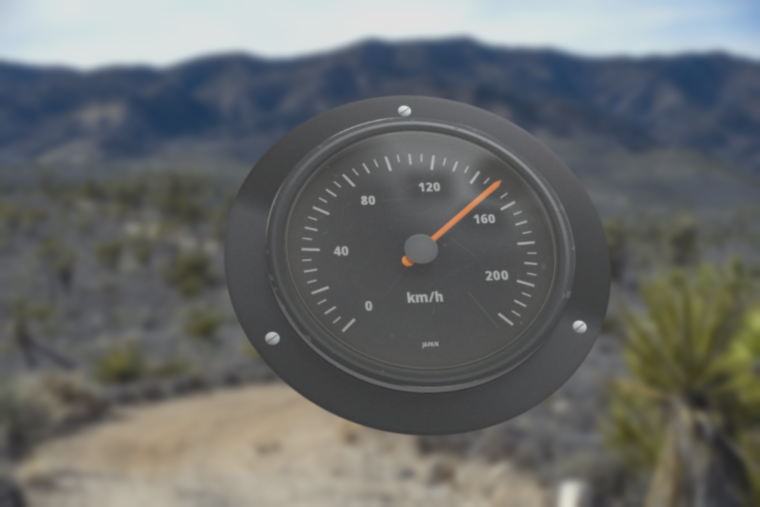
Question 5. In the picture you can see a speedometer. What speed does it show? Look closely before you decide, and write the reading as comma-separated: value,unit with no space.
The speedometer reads 150,km/h
